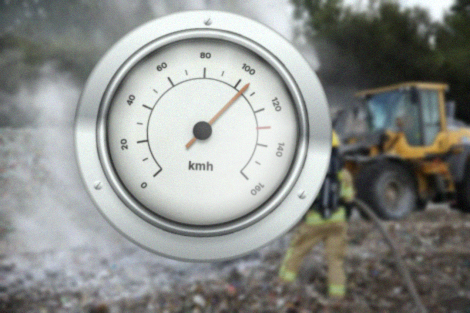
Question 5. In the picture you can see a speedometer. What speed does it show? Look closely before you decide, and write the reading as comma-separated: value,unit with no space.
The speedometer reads 105,km/h
